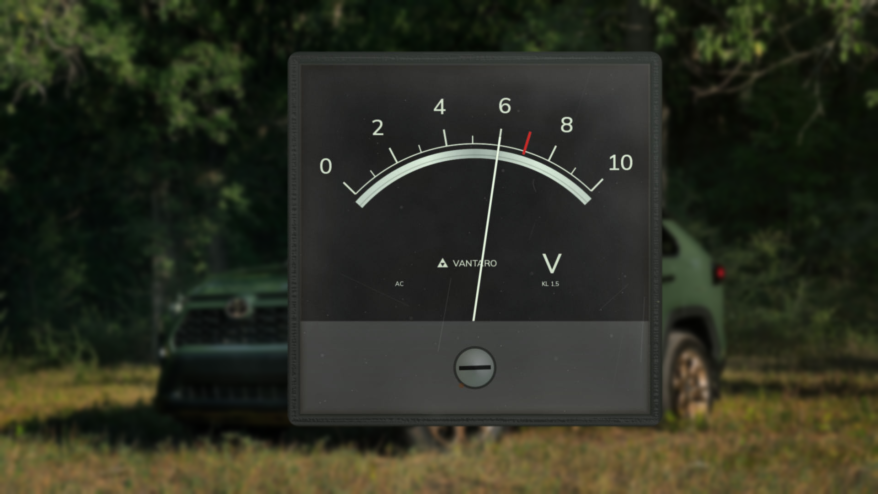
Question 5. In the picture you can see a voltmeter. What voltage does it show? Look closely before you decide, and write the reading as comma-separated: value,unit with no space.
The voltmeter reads 6,V
